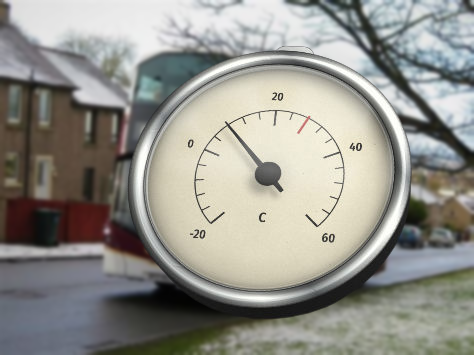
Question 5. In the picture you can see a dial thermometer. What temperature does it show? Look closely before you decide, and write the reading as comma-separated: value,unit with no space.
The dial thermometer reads 8,°C
